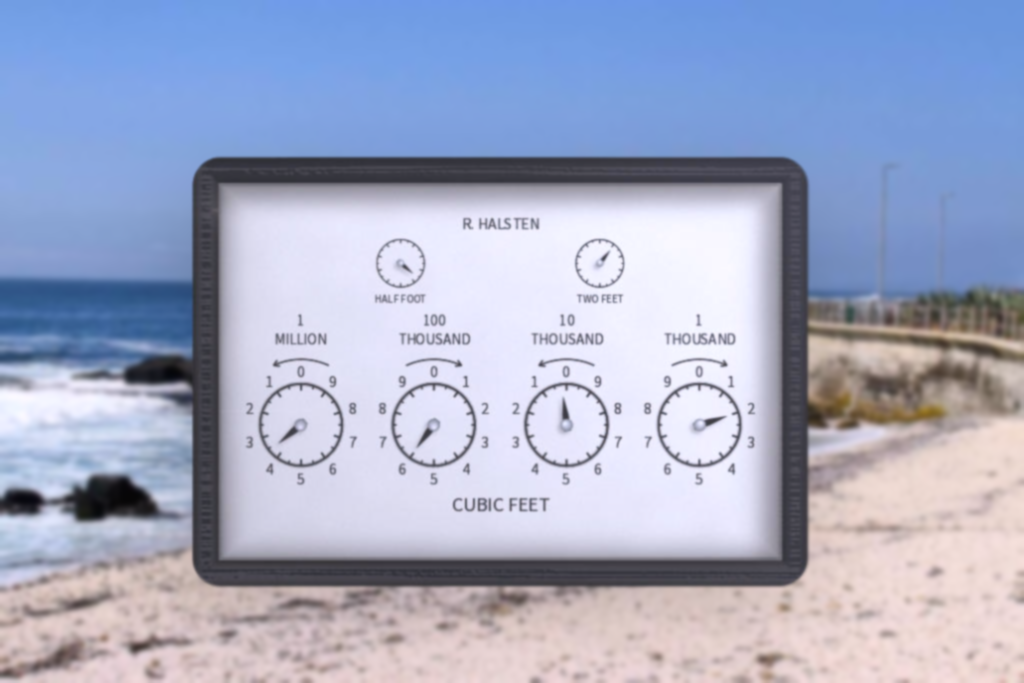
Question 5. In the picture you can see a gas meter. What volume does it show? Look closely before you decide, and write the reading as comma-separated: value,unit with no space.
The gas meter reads 360200,ft³
